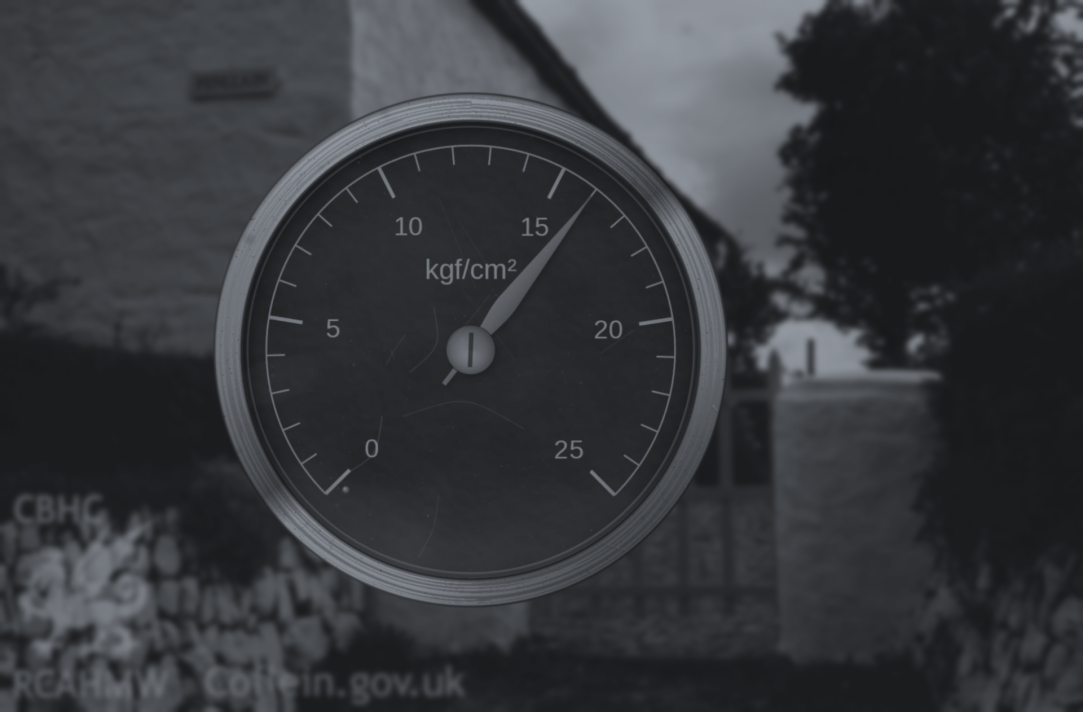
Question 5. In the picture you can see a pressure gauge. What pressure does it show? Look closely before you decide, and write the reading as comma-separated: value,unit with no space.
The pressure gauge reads 16,kg/cm²
